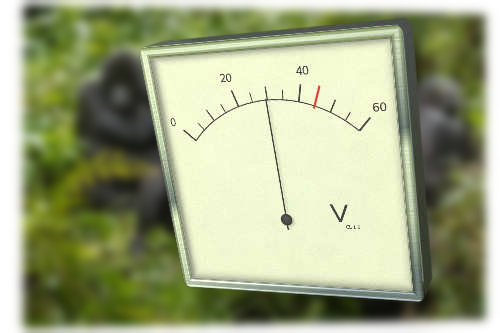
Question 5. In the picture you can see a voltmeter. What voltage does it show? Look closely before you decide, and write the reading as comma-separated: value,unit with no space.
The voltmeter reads 30,V
